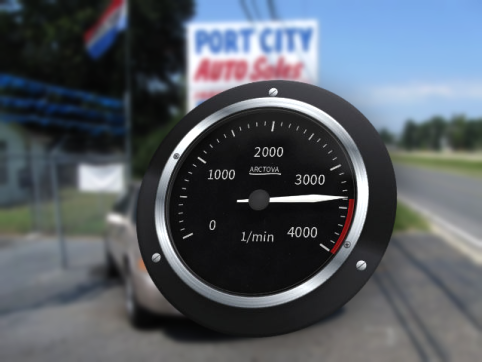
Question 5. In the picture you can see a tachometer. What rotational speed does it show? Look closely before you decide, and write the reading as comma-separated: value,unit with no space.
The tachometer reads 3400,rpm
